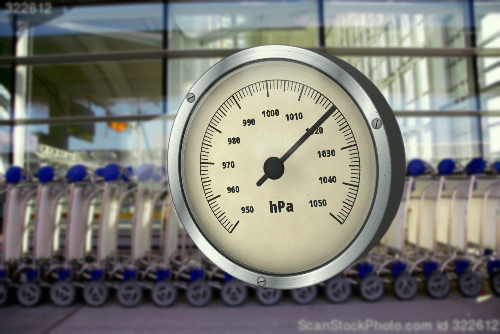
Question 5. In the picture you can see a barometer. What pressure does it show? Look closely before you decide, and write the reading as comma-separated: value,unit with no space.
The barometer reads 1020,hPa
